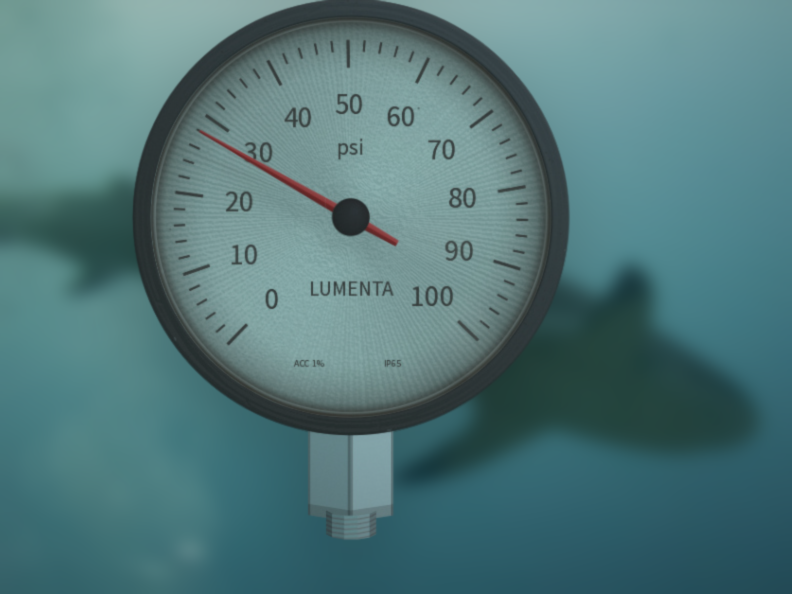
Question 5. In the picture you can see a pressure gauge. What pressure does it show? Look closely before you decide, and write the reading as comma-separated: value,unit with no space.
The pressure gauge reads 28,psi
